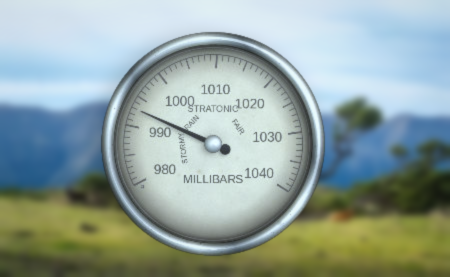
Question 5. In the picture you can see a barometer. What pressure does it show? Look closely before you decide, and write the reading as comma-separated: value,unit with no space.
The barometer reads 993,mbar
